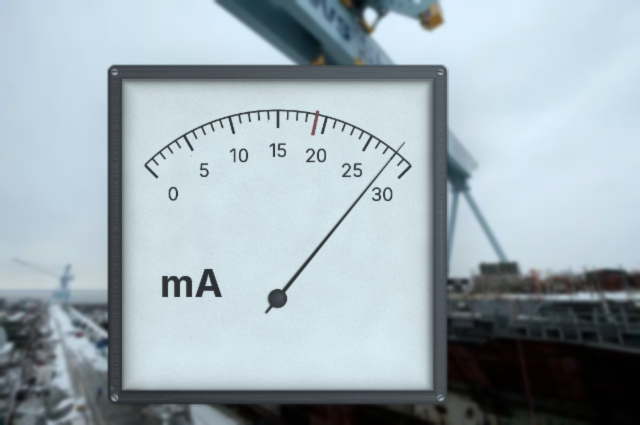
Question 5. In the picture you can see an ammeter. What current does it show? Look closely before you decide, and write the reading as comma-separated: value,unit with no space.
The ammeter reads 28,mA
